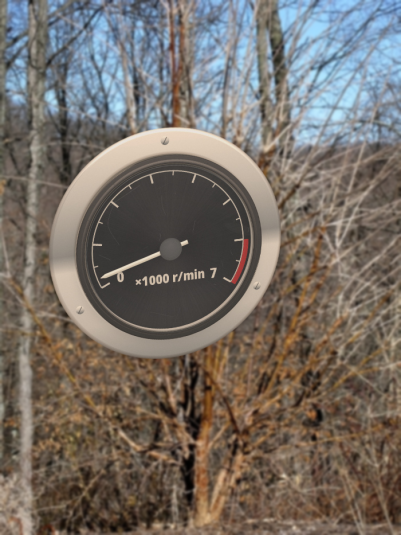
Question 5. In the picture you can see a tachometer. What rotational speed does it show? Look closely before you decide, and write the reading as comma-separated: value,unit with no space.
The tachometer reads 250,rpm
